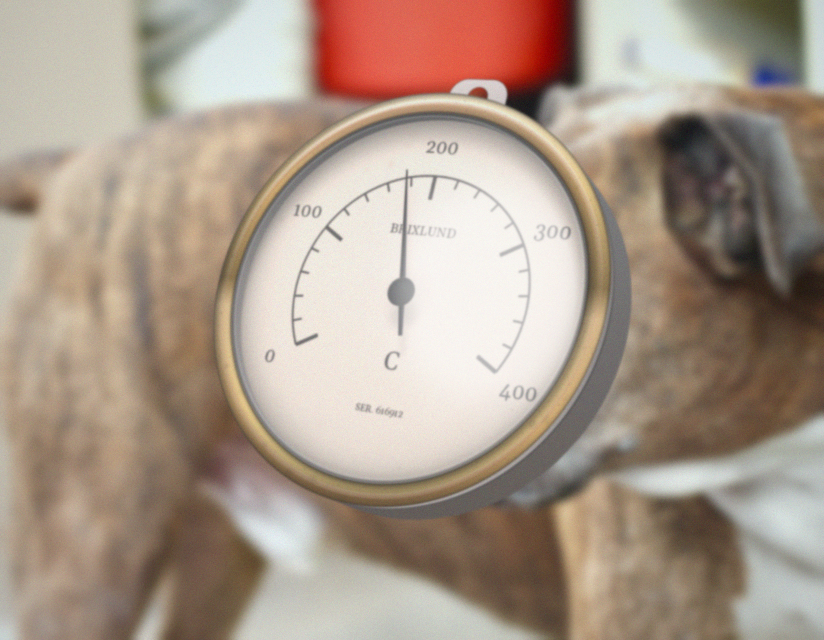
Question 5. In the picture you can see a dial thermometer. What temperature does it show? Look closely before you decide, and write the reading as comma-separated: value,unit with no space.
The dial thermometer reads 180,°C
